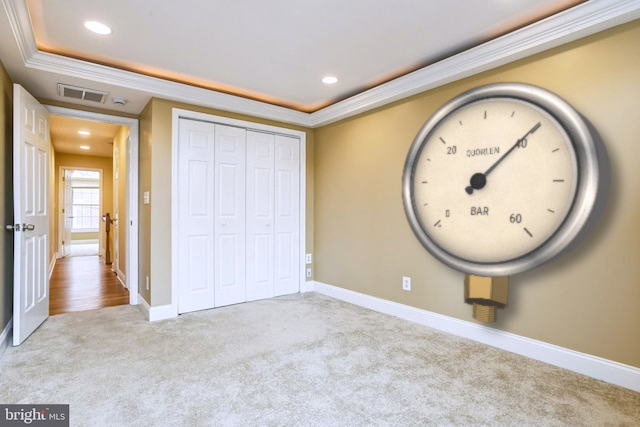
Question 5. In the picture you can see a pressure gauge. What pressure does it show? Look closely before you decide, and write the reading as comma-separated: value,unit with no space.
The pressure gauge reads 40,bar
